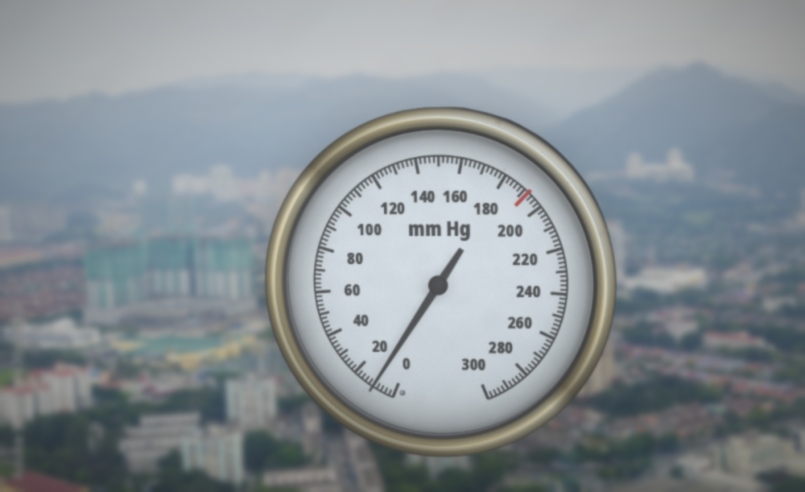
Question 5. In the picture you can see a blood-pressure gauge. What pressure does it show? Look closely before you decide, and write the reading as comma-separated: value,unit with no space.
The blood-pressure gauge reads 10,mmHg
